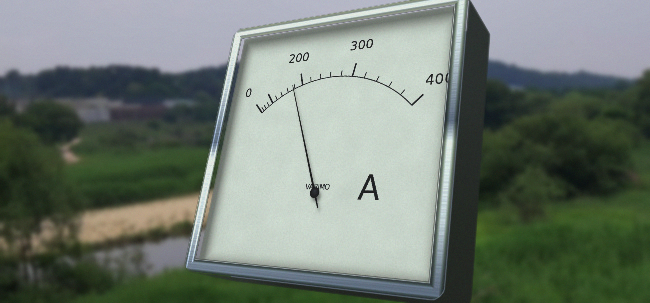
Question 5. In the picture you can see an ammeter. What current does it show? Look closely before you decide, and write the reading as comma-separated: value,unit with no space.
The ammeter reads 180,A
